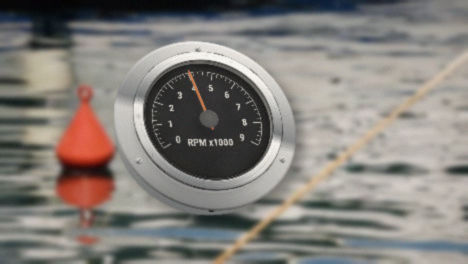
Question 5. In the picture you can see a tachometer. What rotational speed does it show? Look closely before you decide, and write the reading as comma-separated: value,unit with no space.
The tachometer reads 4000,rpm
